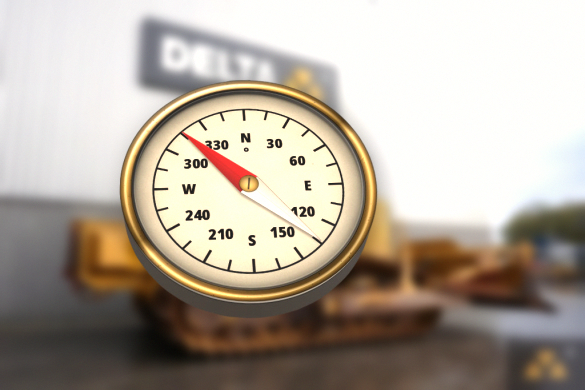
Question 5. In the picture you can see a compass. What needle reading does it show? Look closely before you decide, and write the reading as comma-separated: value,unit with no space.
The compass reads 315,°
